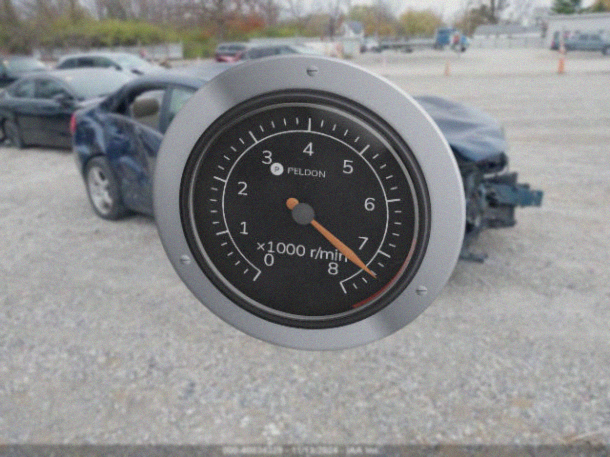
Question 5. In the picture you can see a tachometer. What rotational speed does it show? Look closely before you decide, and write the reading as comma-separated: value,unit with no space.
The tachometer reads 7400,rpm
